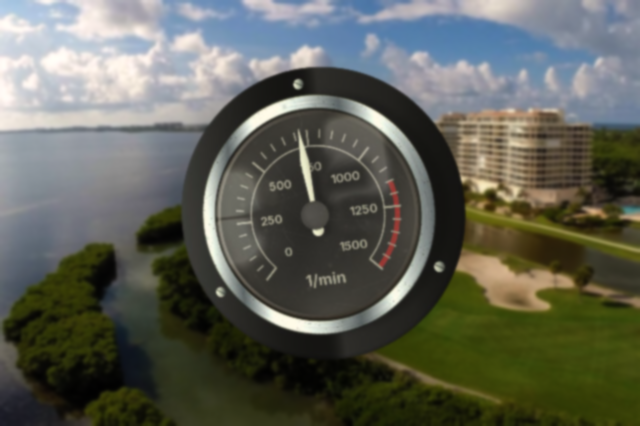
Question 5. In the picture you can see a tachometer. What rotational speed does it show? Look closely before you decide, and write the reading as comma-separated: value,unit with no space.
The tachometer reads 725,rpm
